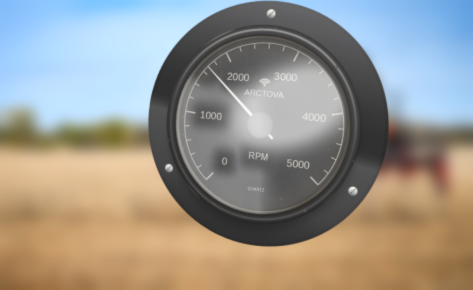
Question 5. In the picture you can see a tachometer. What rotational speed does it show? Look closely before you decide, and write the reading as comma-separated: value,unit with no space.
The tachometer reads 1700,rpm
